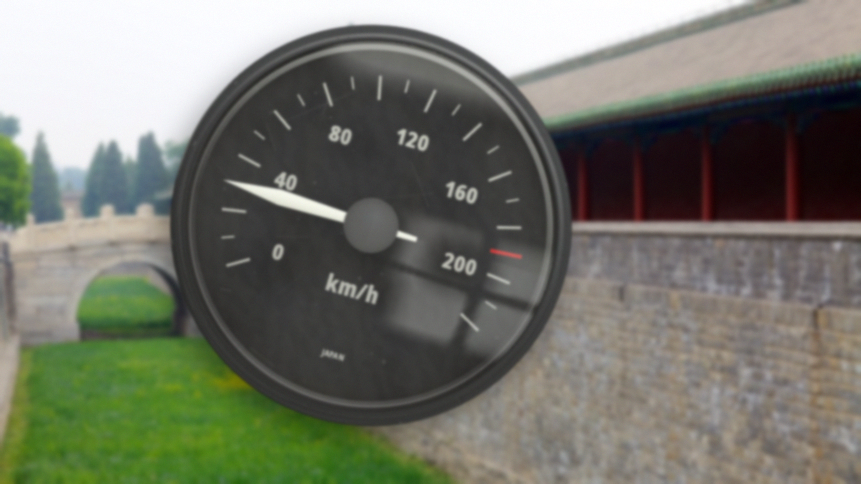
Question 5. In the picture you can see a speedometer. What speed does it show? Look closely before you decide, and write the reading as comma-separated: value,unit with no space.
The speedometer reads 30,km/h
